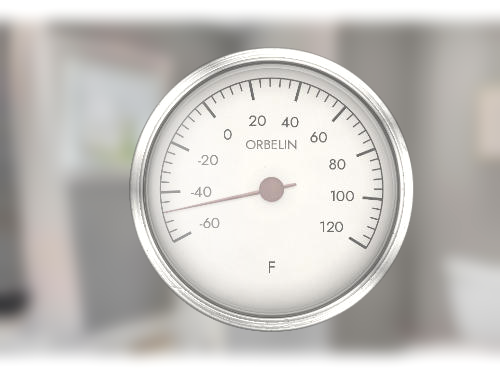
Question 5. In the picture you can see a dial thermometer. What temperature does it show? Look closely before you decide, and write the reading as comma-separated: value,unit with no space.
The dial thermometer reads -48,°F
